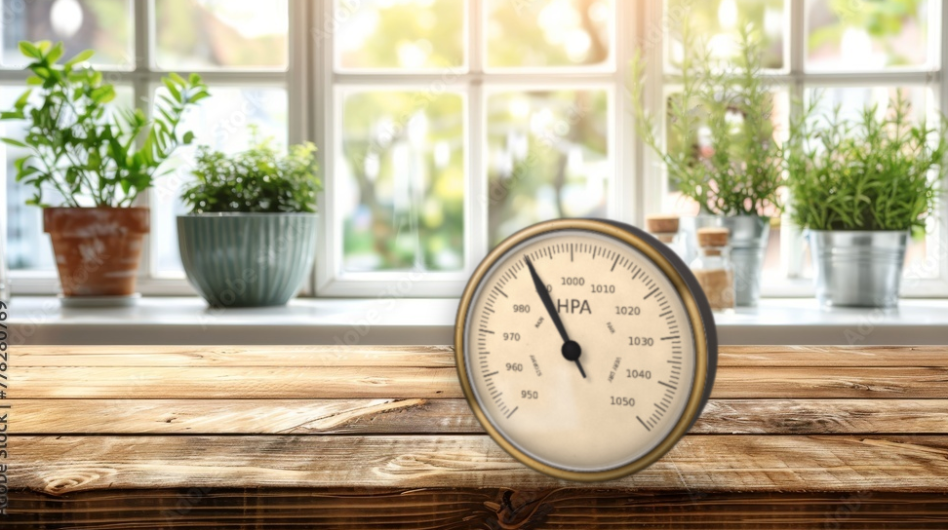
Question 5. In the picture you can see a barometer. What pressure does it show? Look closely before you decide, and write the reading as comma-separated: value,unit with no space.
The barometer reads 990,hPa
